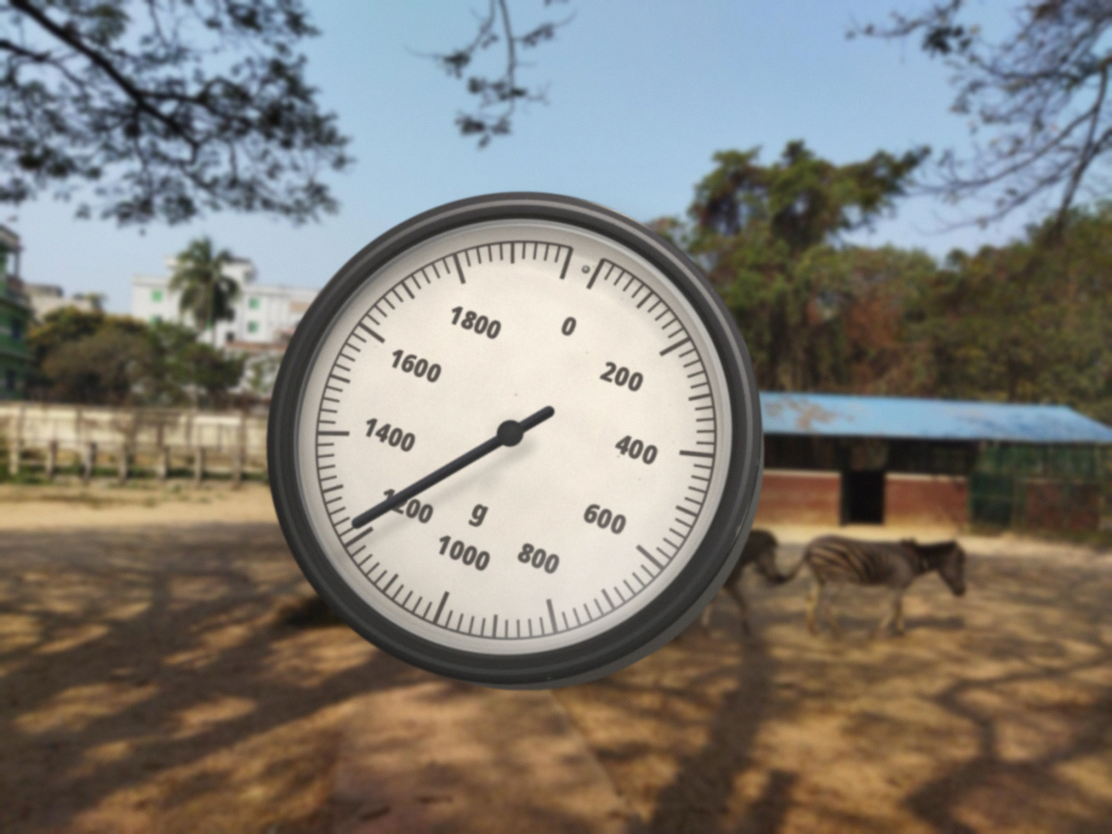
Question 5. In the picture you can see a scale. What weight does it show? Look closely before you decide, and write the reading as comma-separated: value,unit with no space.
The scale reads 1220,g
